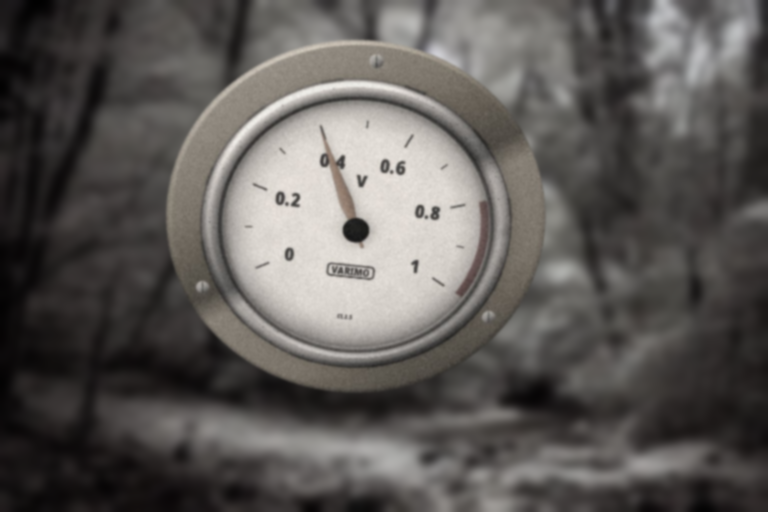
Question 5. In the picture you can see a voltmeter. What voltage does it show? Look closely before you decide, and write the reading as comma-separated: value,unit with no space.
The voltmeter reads 0.4,V
